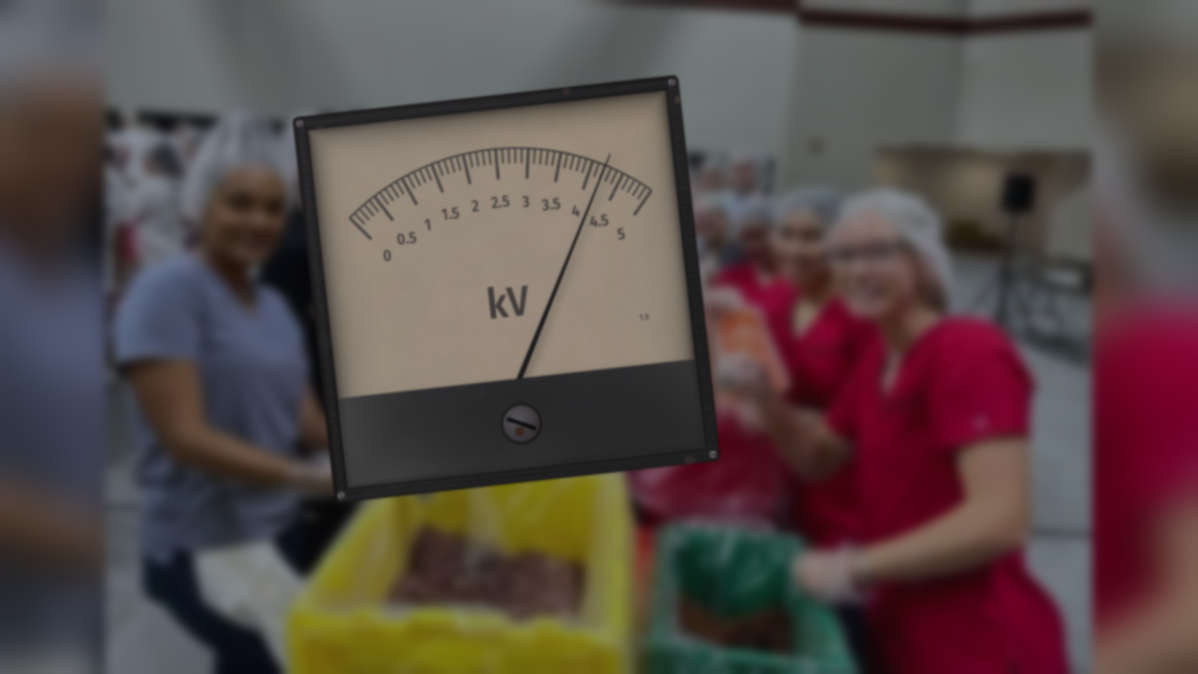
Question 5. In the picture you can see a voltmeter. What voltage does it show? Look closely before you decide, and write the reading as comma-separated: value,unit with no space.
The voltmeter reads 4.2,kV
